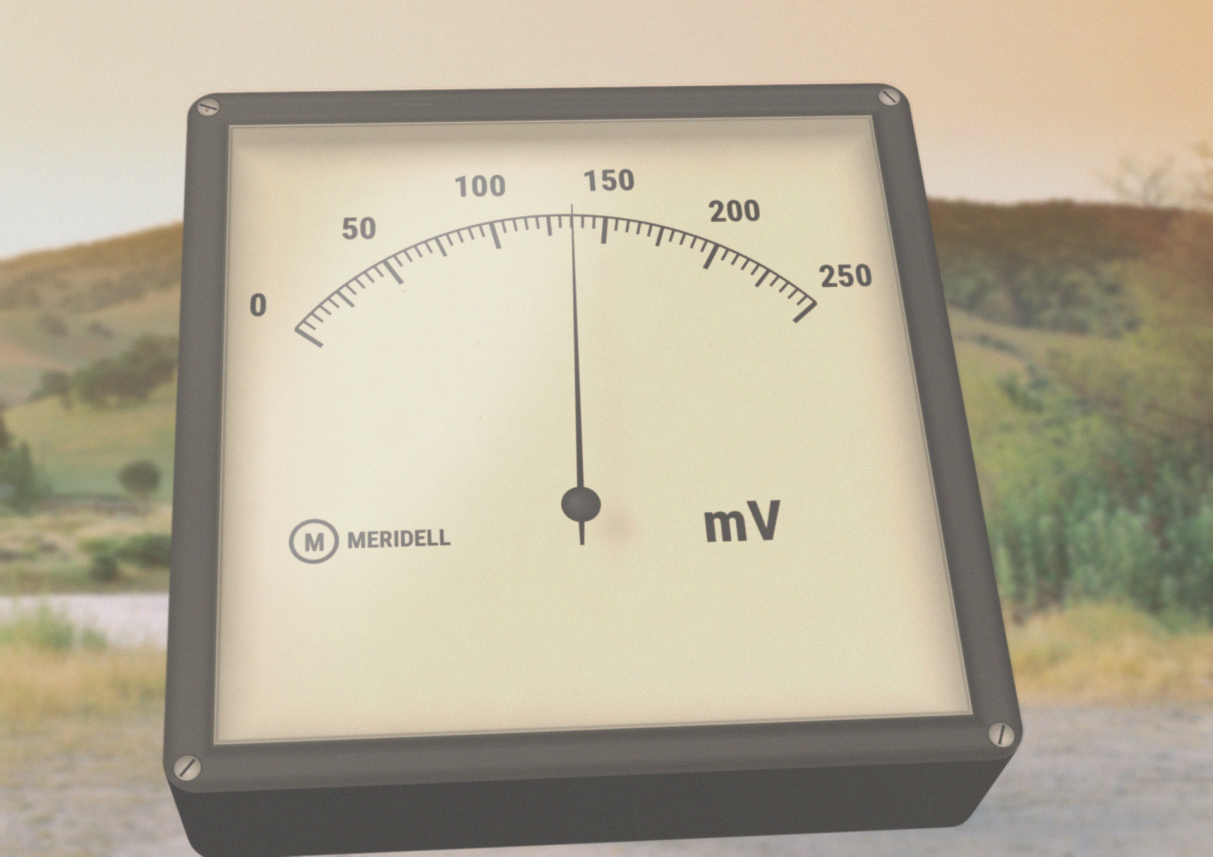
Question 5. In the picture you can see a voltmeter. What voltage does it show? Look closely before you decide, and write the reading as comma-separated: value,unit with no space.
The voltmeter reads 135,mV
